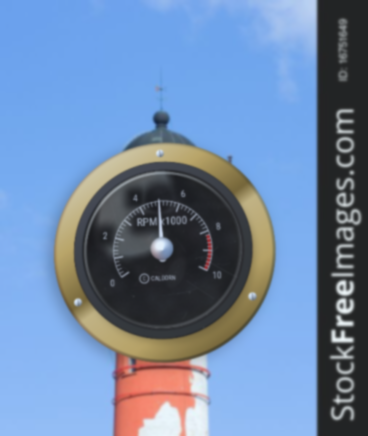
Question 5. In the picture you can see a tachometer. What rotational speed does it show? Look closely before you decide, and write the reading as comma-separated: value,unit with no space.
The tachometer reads 5000,rpm
